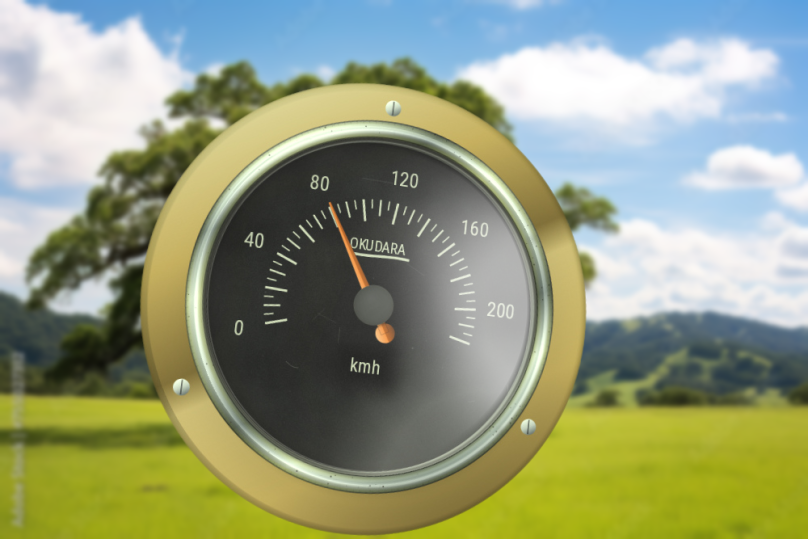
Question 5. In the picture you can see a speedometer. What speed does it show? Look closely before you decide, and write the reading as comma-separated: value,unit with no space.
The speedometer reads 80,km/h
